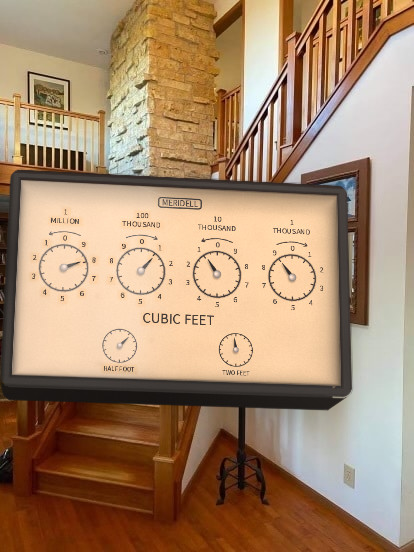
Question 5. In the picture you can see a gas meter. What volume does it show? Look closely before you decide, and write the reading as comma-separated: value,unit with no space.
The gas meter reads 810900,ft³
